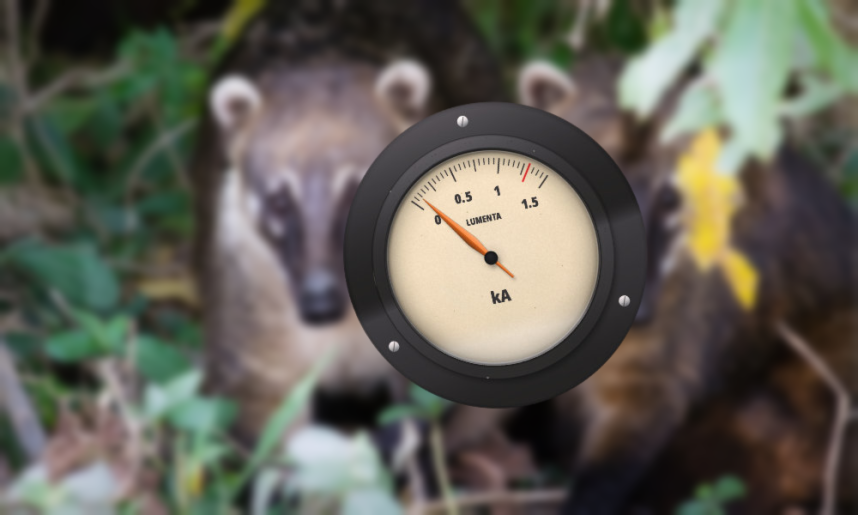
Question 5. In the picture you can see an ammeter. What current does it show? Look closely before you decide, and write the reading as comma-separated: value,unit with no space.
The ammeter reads 0.1,kA
